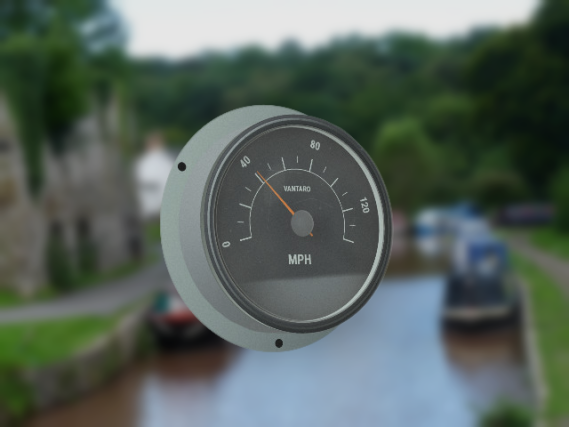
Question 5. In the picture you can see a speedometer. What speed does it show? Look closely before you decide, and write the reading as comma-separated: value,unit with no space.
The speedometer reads 40,mph
